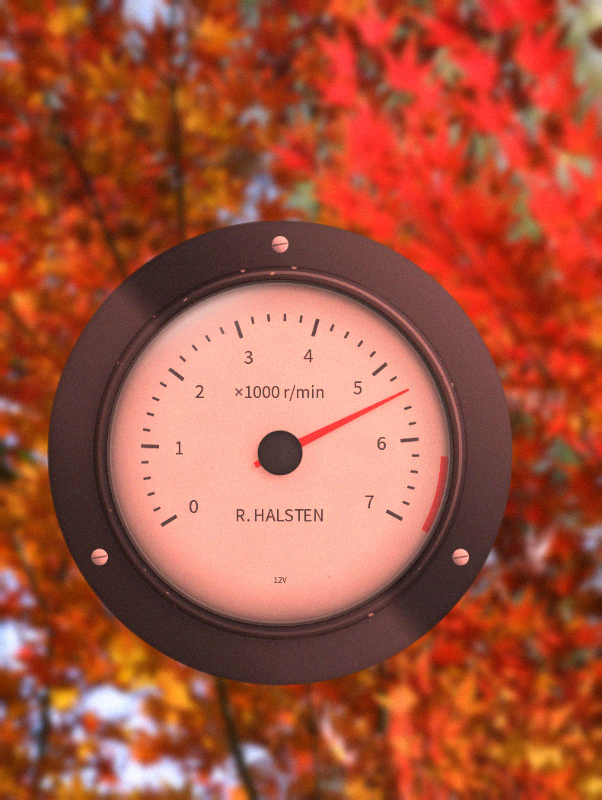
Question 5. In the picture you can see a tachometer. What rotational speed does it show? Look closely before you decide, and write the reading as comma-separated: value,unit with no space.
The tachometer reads 5400,rpm
